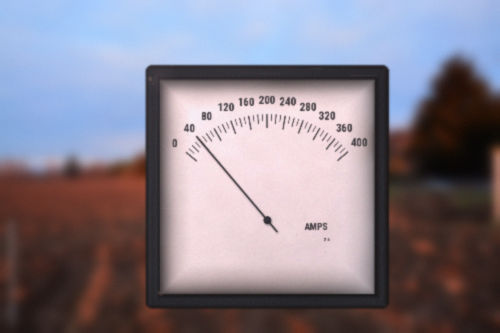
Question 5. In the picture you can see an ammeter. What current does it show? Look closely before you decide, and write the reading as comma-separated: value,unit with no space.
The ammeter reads 40,A
